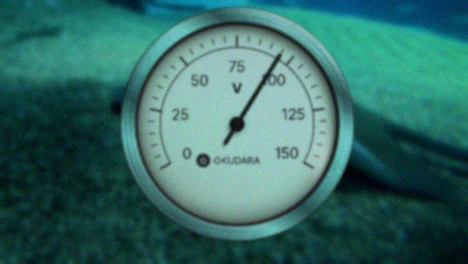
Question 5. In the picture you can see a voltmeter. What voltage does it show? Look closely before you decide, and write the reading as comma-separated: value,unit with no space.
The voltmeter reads 95,V
